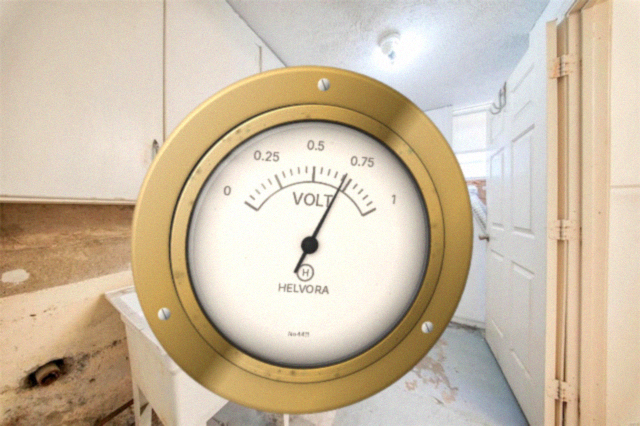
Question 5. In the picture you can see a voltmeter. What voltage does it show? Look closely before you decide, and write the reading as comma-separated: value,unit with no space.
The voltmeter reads 0.7,V
